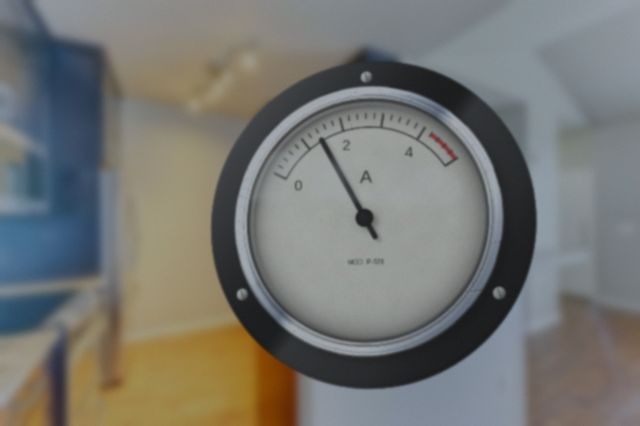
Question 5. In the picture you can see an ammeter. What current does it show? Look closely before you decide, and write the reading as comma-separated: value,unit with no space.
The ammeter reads 1.4,A
